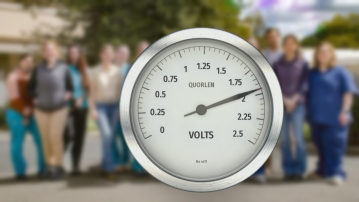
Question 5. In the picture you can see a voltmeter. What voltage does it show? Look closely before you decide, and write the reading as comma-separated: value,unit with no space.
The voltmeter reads 1.95,V
